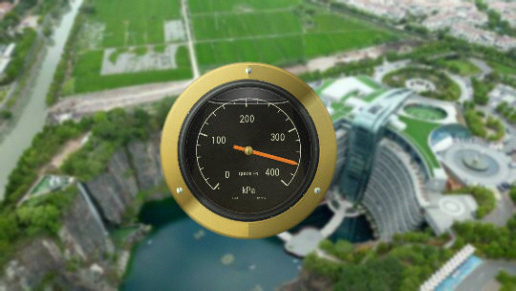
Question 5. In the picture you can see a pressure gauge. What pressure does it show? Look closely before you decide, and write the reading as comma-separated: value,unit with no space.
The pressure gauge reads 360,kPa
